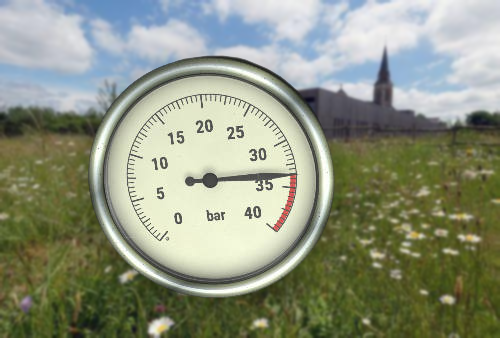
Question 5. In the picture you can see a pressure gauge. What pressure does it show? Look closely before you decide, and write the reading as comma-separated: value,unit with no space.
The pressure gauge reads 33.5,bar
